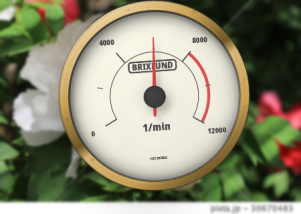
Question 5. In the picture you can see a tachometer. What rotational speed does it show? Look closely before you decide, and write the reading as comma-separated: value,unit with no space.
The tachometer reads 6000,rpm
